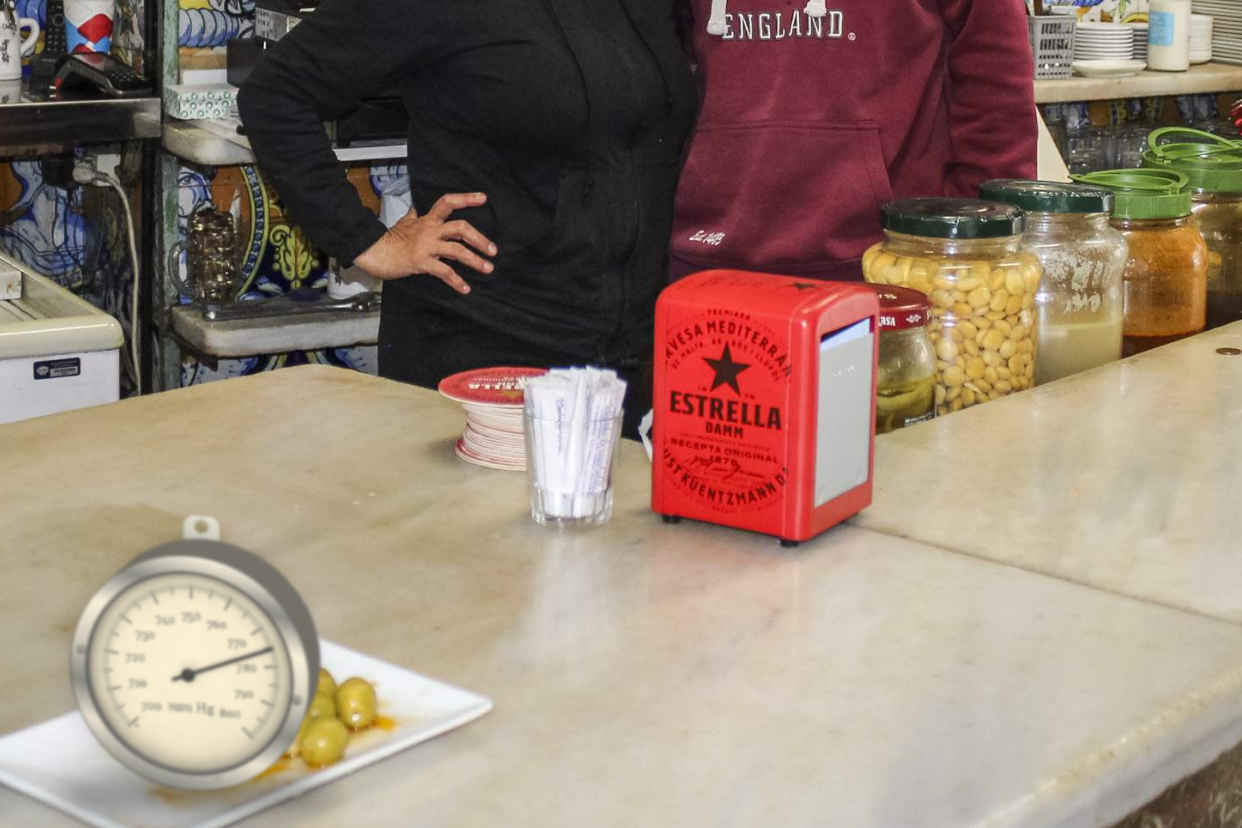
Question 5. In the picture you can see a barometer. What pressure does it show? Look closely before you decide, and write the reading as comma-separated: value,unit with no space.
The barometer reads 775,mmHg
